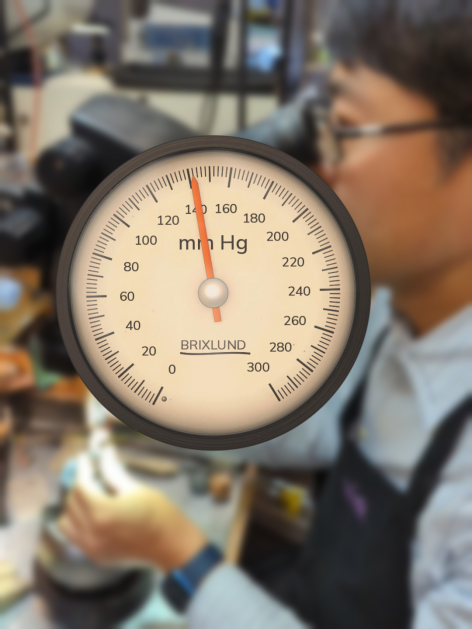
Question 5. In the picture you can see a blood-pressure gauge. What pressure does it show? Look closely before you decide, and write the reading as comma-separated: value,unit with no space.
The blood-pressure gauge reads 142,mmHg
